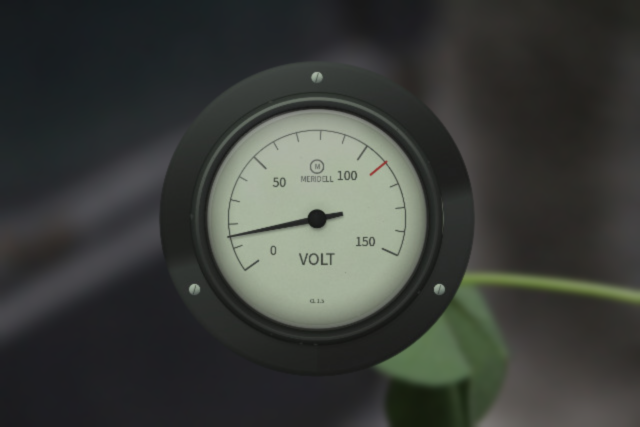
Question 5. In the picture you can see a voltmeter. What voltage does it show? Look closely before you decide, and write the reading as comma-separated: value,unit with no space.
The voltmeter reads 15,V
